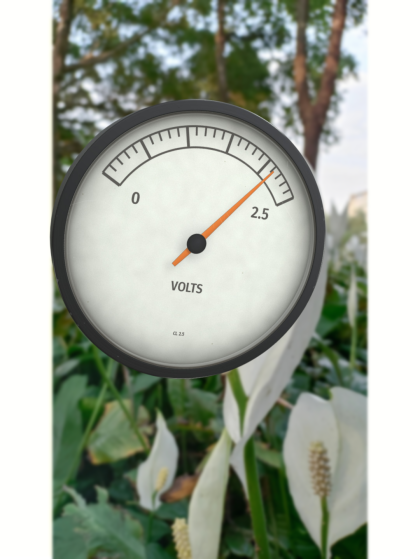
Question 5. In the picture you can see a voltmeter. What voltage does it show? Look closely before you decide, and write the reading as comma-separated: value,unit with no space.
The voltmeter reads 2.1,V
